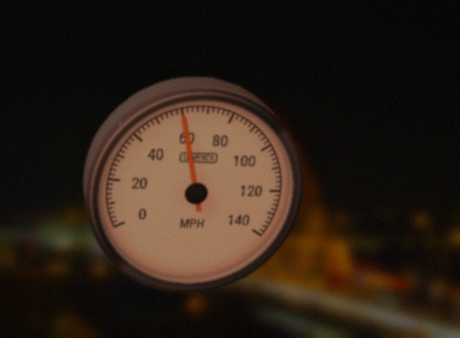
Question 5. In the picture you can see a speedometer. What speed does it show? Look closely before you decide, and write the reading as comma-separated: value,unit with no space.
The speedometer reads 60,mph
